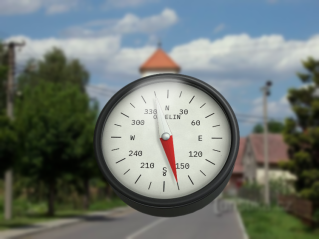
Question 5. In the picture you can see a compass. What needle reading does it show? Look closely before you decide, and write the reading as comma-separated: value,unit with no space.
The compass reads 165,°
